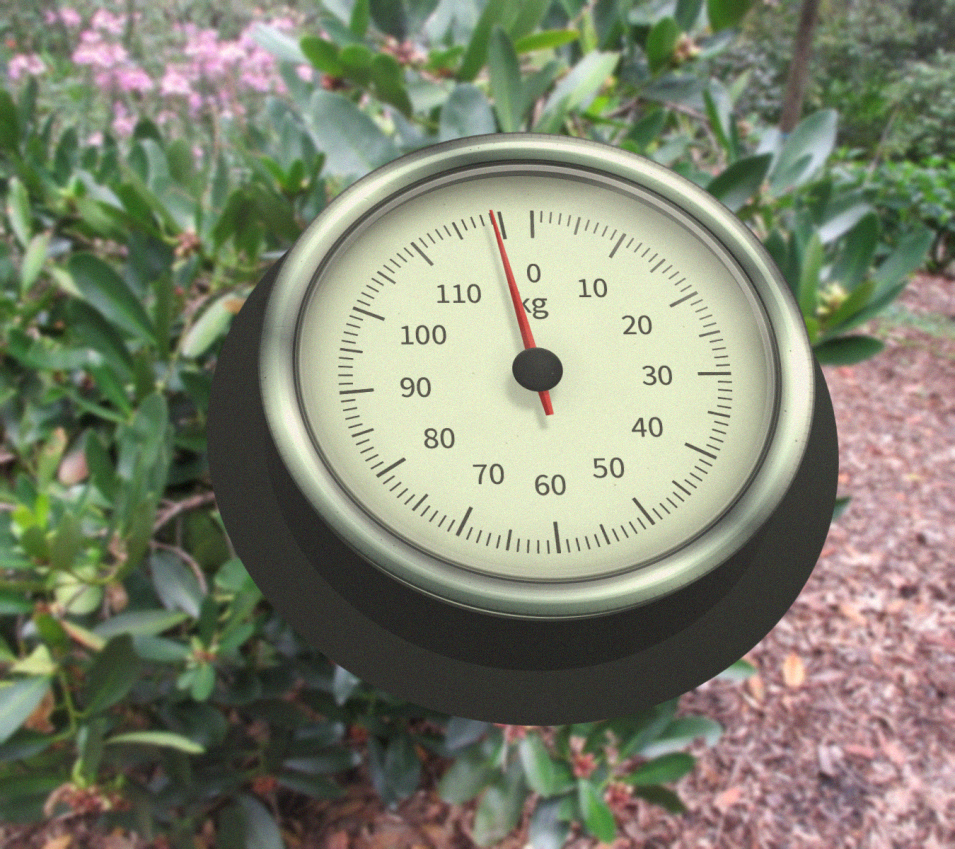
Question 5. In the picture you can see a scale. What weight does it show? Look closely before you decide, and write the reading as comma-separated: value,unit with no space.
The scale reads 119,kg
